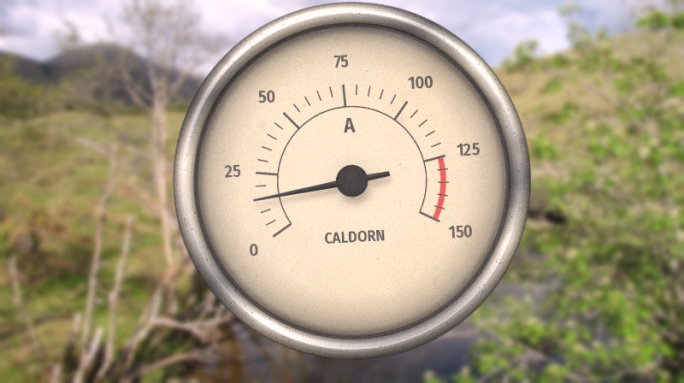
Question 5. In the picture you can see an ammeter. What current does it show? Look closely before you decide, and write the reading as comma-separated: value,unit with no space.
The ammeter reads 15,A
